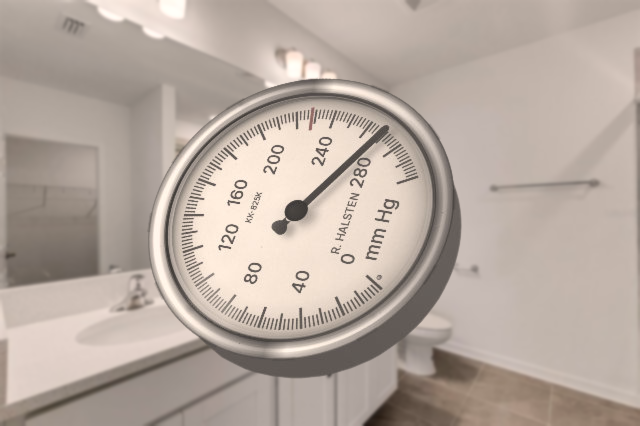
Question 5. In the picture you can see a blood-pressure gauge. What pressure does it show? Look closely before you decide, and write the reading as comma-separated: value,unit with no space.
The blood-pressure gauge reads 270,mmHg
